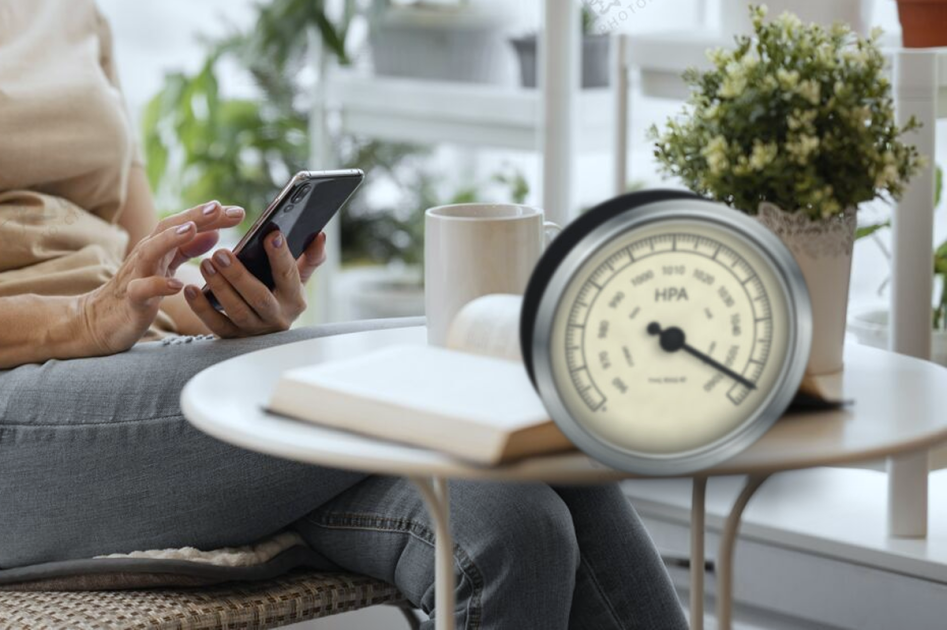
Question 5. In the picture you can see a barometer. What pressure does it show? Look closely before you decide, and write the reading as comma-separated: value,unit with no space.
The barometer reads 1055,hPa
